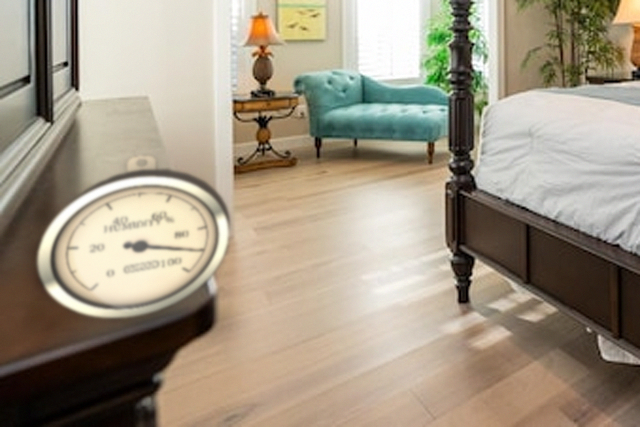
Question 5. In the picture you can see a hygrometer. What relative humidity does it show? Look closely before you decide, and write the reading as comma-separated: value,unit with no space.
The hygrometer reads 90,%
